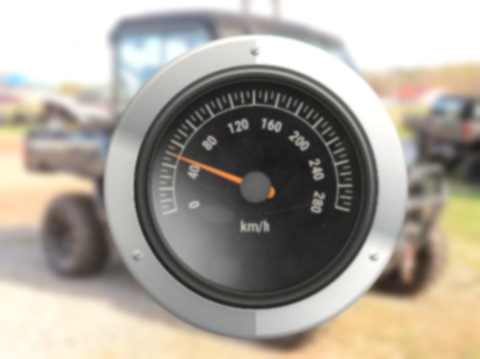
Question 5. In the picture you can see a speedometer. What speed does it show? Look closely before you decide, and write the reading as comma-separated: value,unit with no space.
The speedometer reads 50,km/h
